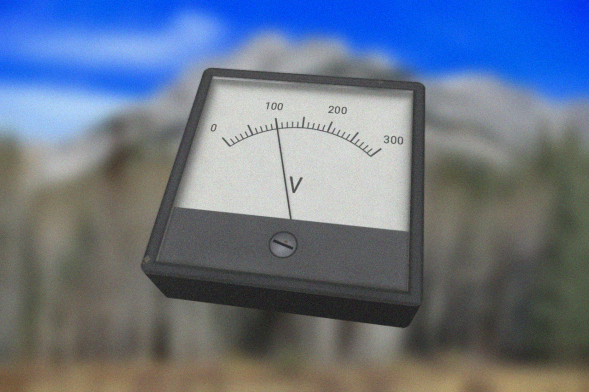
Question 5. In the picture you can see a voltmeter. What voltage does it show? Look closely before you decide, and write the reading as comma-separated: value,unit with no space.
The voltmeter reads 100,V
